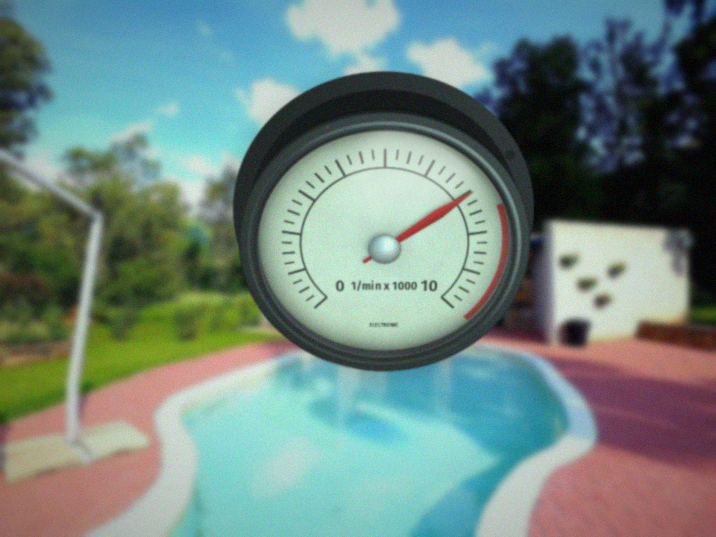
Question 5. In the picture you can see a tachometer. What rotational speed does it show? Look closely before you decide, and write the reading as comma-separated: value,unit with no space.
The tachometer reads 7000,rpm
